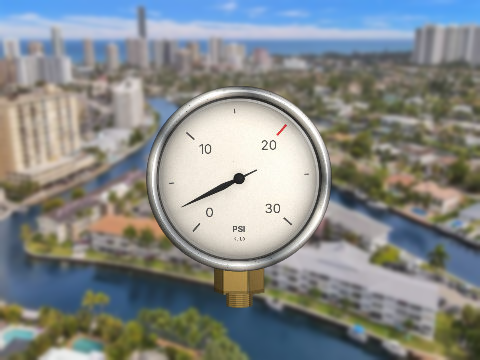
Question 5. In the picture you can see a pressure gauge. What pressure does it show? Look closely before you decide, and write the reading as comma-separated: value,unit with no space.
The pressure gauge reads 2.5,psi
